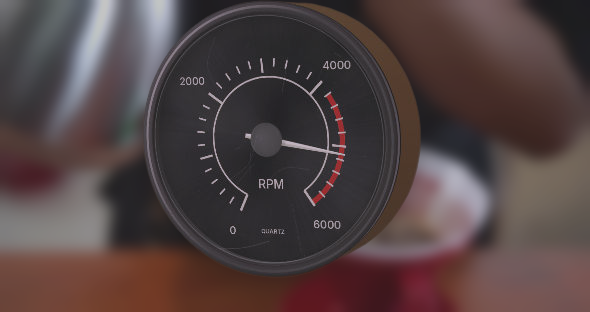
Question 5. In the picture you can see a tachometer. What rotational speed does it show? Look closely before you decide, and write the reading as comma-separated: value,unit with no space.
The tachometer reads 5100,rpm
